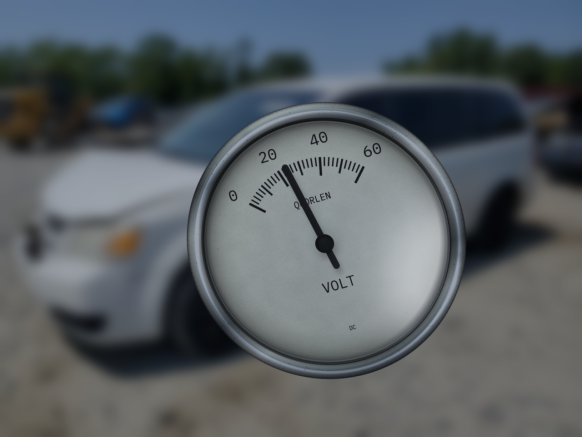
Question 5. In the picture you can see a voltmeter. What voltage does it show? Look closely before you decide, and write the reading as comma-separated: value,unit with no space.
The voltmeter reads 24,V
